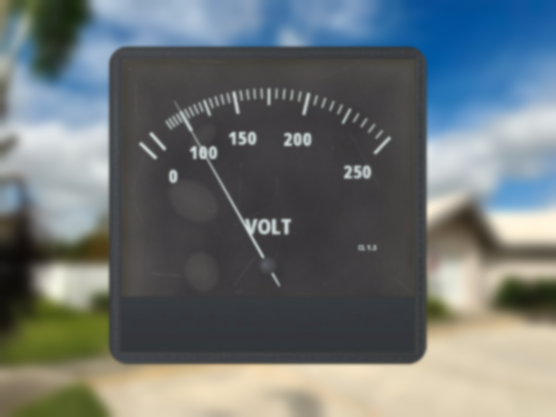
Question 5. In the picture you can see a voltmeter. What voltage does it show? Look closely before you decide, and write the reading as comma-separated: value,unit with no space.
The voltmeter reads 100,V
